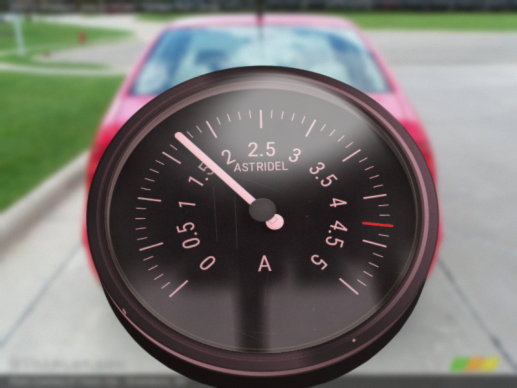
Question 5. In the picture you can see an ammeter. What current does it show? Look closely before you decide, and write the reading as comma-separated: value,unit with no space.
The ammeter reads 1.7,A
